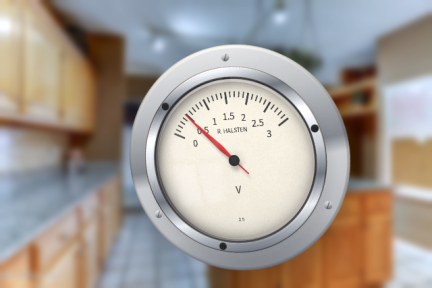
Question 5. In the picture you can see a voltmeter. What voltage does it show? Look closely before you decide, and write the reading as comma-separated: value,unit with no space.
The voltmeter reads 0.5,V
